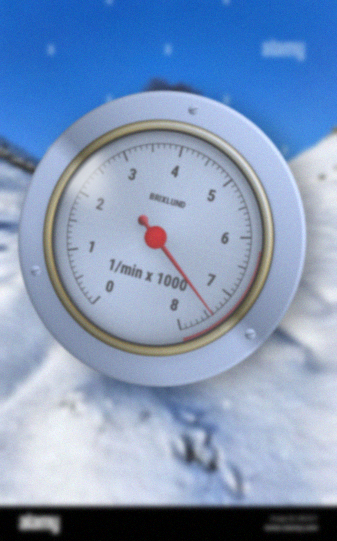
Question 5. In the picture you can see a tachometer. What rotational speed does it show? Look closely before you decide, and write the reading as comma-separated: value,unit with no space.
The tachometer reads 7400,rpm
